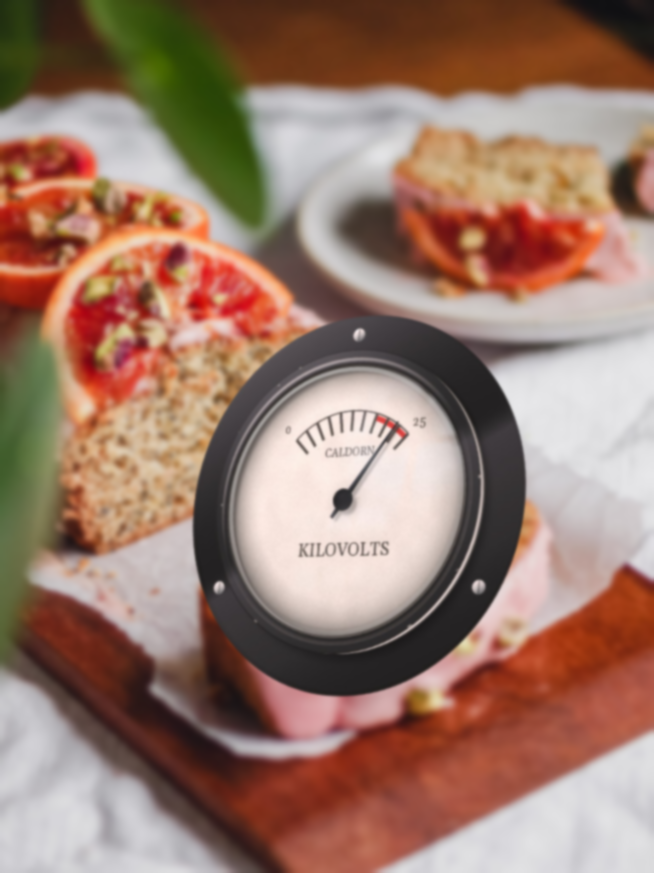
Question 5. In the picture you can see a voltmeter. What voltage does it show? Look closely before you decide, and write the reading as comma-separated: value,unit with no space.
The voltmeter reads 22.5,kV
